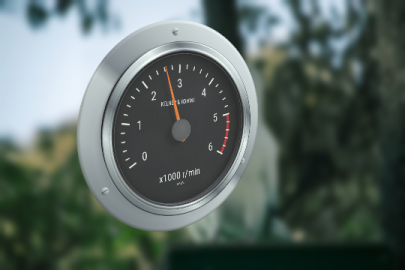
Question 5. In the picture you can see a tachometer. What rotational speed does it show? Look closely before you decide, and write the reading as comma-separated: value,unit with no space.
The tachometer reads 2600,rpm
